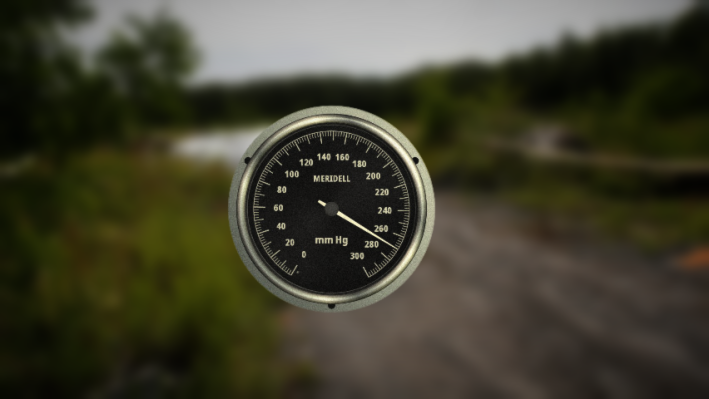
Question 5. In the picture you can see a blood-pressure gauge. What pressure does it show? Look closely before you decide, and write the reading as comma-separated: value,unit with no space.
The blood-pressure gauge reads 270,mmHg
